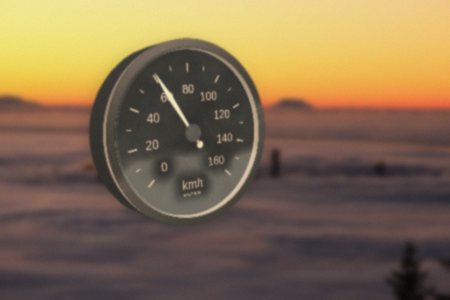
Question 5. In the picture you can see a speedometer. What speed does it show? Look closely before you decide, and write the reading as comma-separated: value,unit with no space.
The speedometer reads 60,km/h
